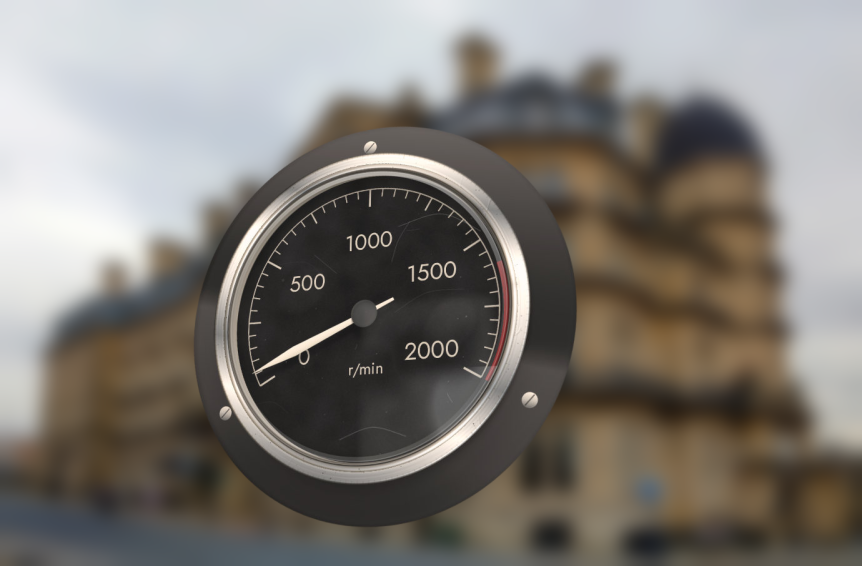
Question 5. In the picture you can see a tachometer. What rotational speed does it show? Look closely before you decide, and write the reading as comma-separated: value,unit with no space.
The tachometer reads 50,rpm
